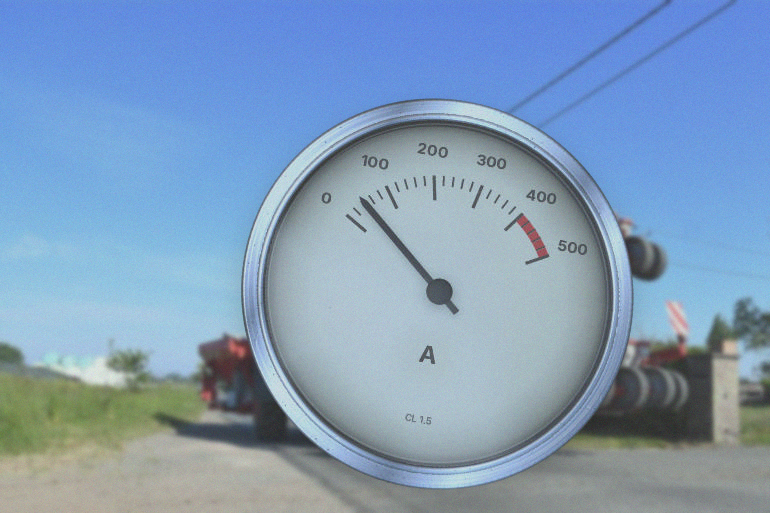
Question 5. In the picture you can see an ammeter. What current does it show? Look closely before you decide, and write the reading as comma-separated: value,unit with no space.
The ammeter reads 40,A
